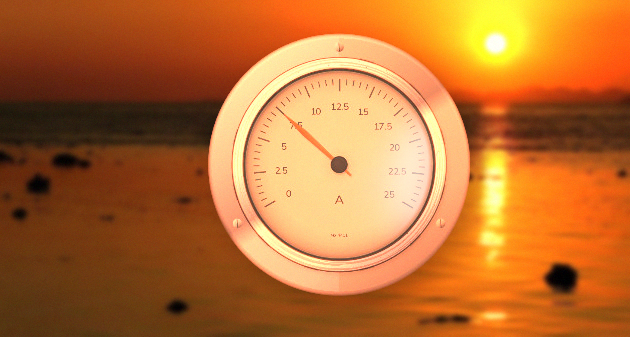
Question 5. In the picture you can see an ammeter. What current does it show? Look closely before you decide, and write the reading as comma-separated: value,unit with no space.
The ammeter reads 7.5,A
